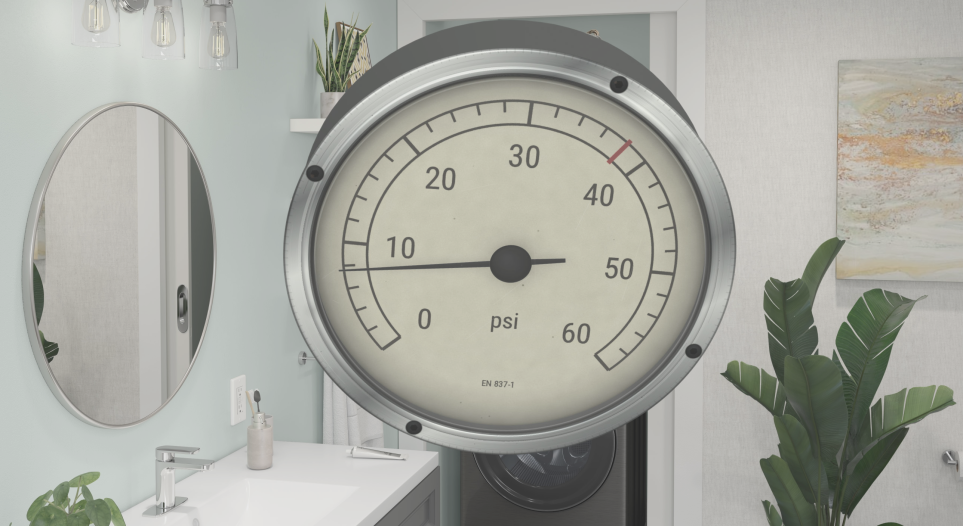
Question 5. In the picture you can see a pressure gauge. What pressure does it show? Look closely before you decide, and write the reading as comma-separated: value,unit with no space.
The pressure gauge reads 8,psi
